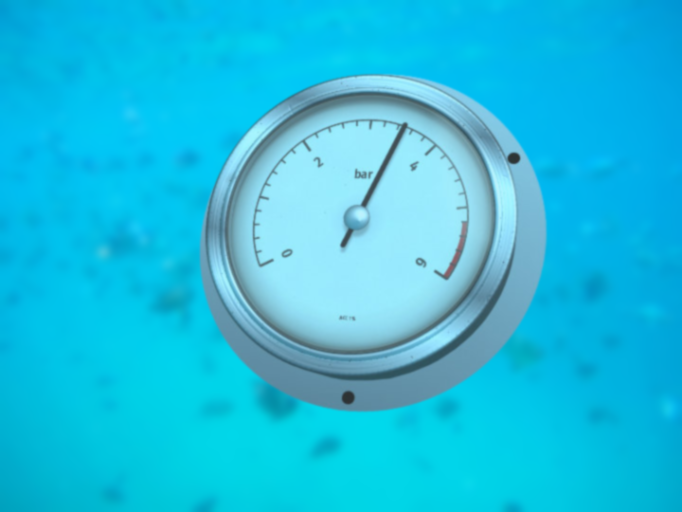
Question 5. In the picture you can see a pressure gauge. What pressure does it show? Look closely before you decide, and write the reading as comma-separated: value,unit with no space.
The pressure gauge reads 3.5,bar
